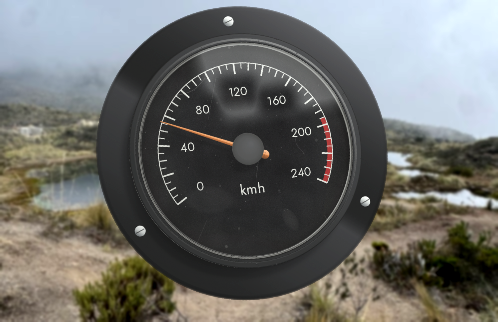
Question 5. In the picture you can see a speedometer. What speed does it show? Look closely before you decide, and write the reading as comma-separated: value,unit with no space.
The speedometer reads 55,km/h
